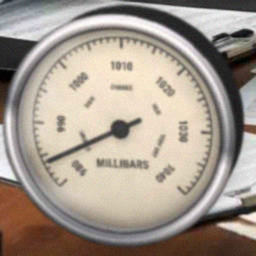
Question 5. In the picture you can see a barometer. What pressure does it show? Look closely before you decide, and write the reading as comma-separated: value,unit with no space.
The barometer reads 984,mbar
